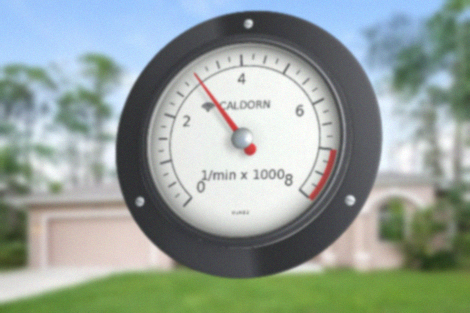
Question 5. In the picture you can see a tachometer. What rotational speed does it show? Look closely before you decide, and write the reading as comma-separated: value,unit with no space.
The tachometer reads 3000,rpm
